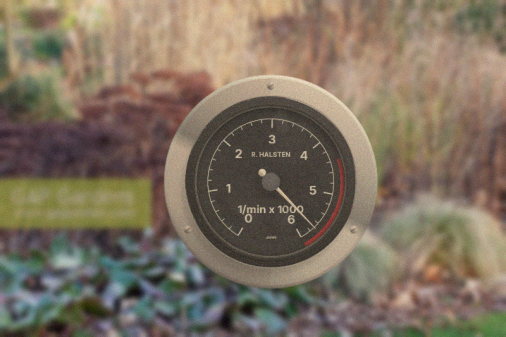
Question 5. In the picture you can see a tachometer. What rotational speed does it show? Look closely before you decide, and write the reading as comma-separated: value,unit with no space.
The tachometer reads 5700,rpm
